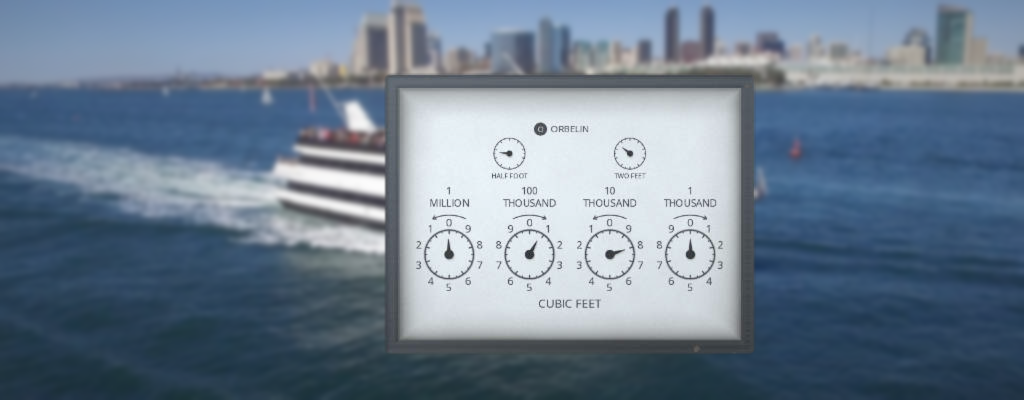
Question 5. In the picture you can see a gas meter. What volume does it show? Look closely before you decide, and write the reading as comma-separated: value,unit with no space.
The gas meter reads 8000,ft³
